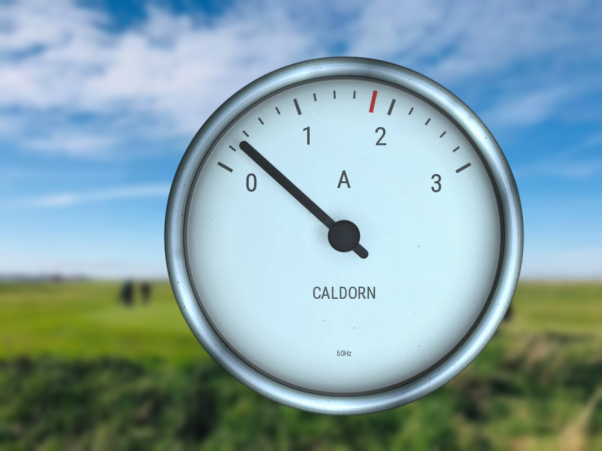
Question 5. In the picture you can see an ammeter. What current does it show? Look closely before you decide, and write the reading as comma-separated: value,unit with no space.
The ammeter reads 0.3,A
